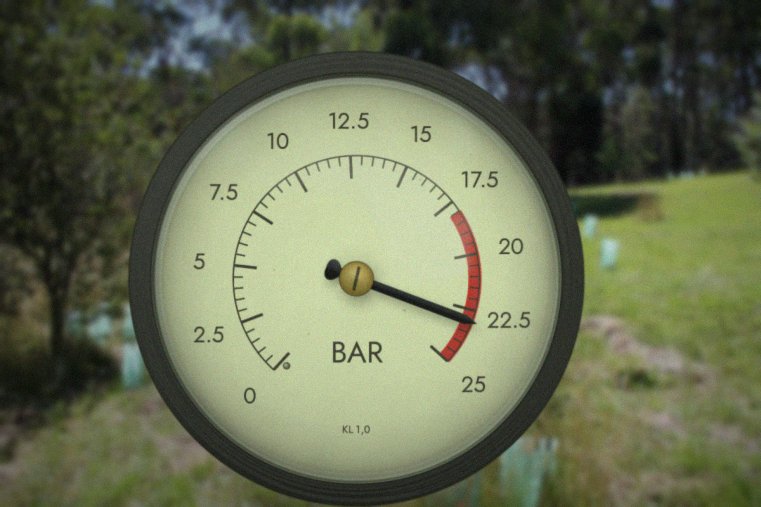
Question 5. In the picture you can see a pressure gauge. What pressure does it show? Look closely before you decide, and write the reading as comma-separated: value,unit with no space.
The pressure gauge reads 23,bar
